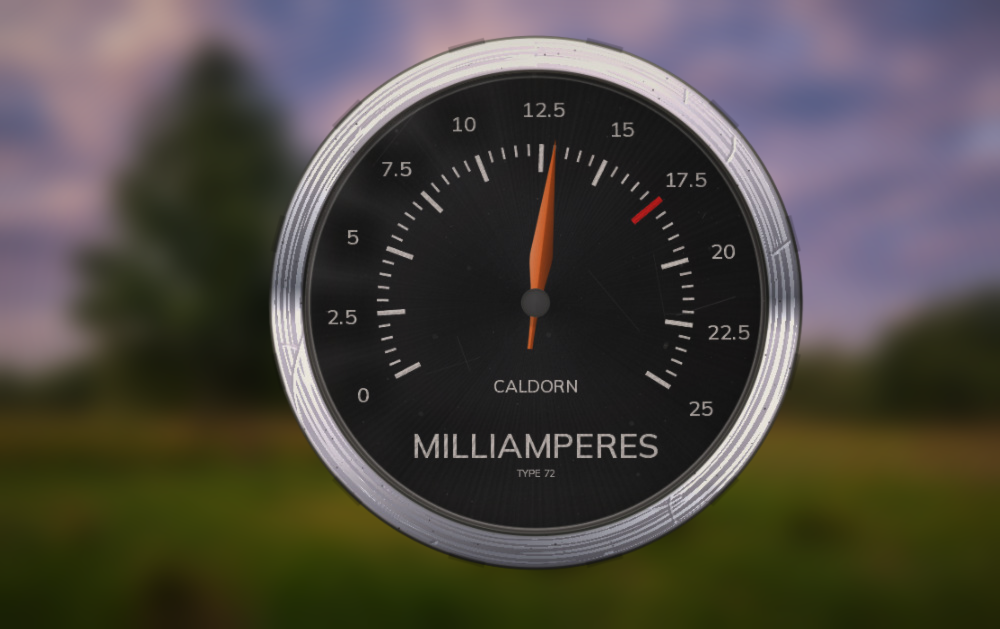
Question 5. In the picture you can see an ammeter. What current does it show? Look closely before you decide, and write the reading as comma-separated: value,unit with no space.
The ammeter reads 13,mA
